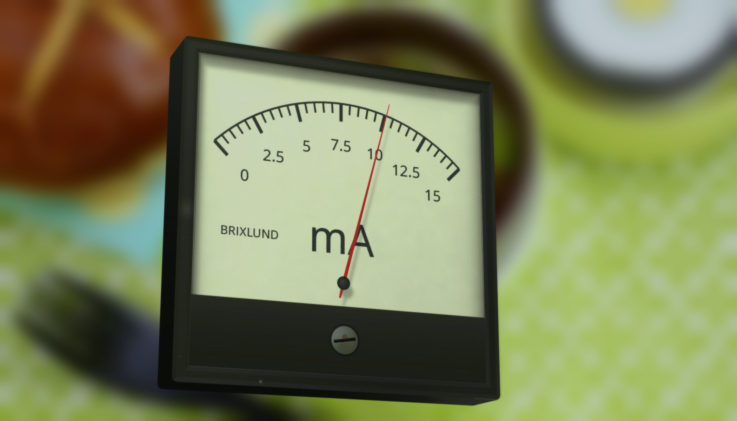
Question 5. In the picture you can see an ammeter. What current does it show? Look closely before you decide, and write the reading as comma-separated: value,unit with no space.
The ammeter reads 10,mA
